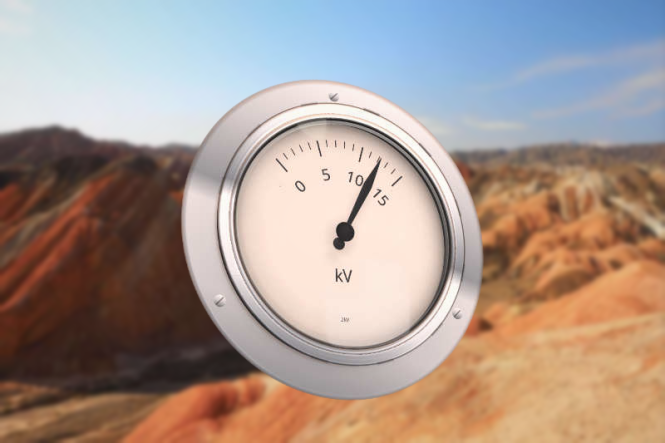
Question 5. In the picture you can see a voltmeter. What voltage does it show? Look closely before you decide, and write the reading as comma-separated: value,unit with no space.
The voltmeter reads 12,kV
